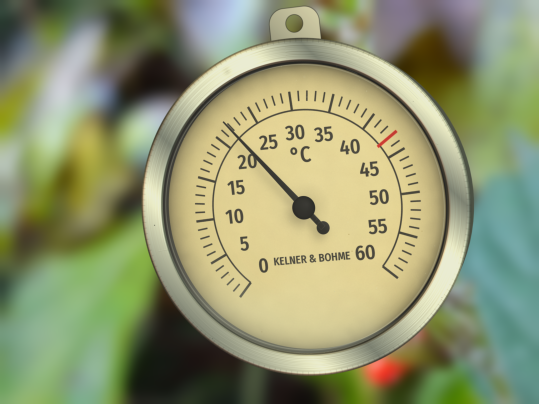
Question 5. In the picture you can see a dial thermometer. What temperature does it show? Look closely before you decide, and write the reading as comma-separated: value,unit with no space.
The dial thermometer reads 22,°C
